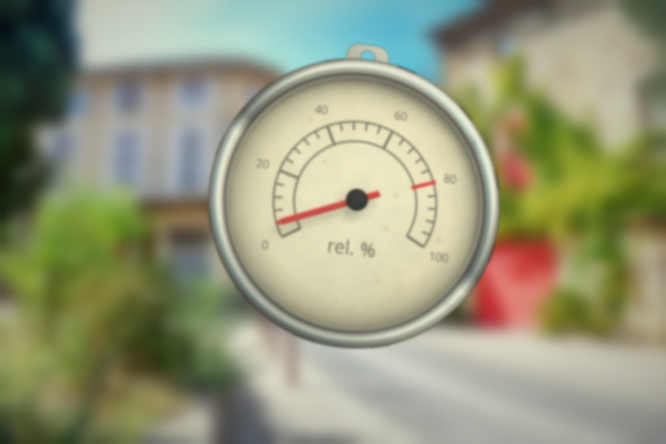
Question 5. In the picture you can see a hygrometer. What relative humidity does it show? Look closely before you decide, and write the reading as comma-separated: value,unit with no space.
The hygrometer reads 4,%
